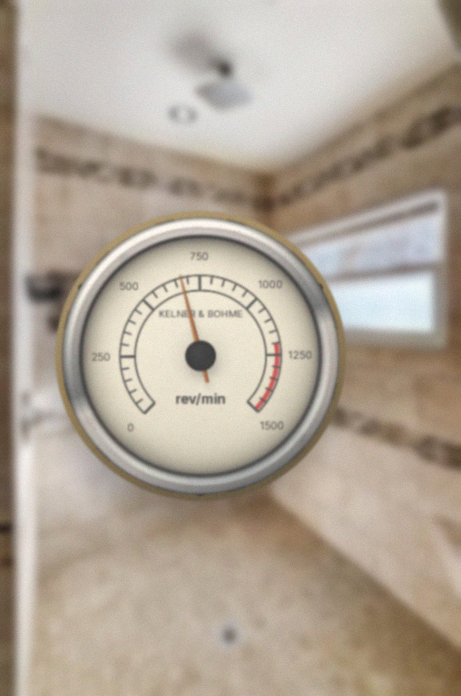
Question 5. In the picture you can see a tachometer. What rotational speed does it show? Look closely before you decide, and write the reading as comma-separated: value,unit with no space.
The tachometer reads 675,rpm
